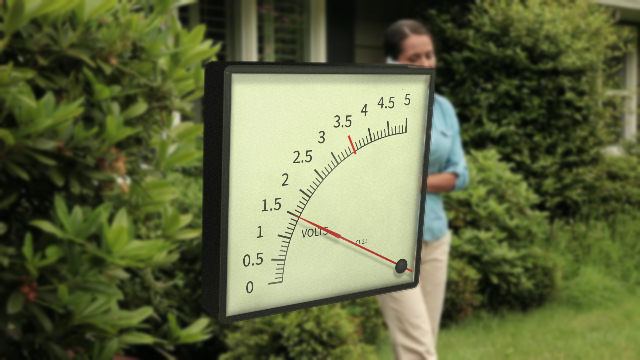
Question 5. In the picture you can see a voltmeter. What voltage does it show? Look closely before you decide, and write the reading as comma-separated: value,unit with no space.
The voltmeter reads 1.5,V
